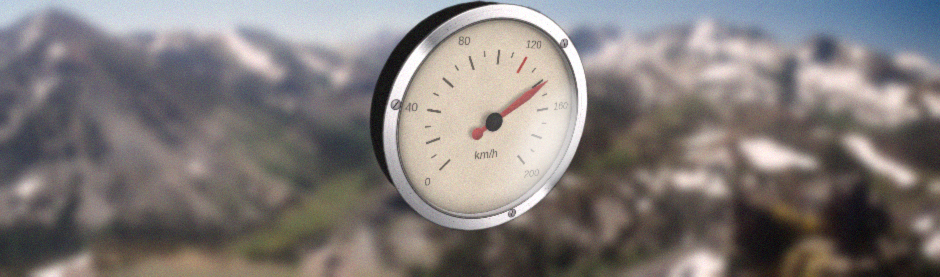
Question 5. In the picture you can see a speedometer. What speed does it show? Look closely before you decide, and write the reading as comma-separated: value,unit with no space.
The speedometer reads 140,km/h
